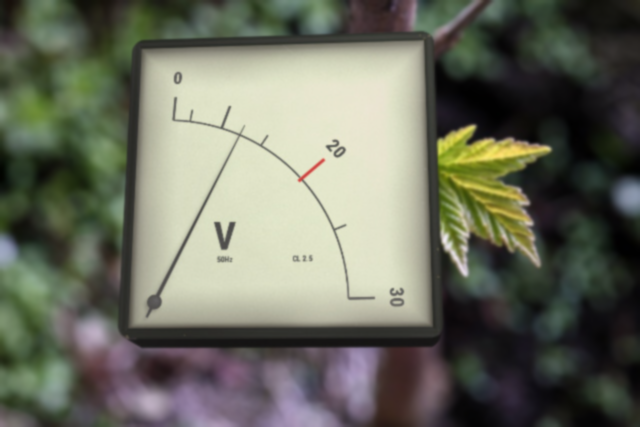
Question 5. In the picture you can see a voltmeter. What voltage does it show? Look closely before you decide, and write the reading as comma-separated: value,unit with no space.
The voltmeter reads 12.5,V
